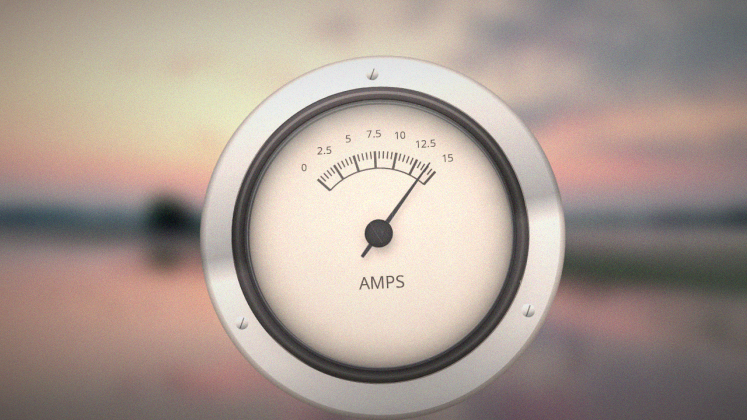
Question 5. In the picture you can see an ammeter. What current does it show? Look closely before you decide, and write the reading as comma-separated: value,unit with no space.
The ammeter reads 14,A
